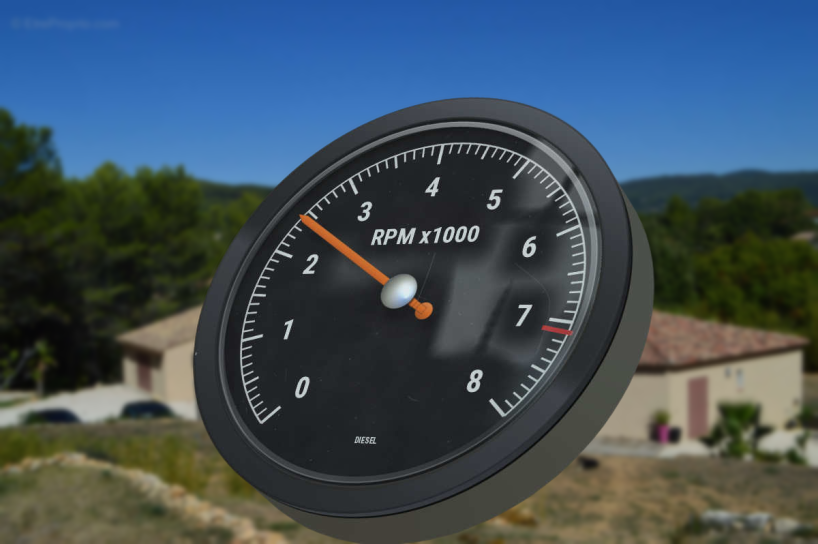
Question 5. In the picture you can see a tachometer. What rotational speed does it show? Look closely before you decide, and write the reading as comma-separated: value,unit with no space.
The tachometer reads 2400,rpm
